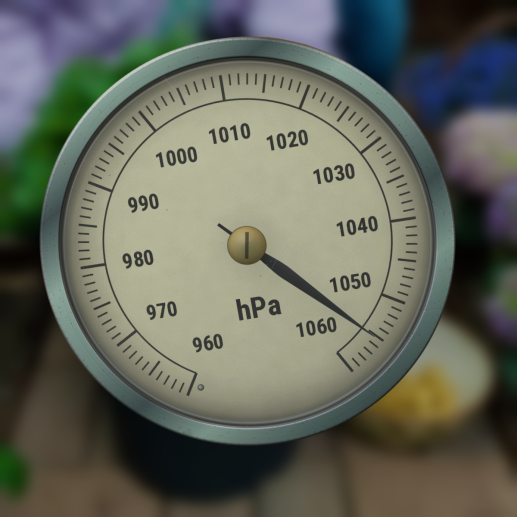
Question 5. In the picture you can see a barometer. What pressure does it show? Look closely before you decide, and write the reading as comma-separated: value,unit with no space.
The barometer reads 1055,hPa
